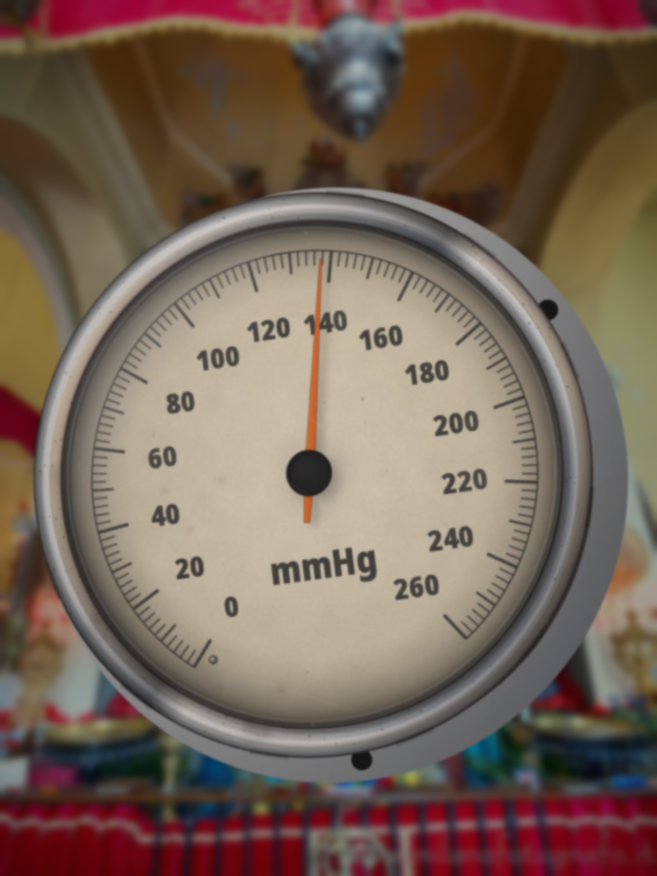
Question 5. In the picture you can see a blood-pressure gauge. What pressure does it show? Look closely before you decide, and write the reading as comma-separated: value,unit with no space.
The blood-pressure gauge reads 138,mmHg
